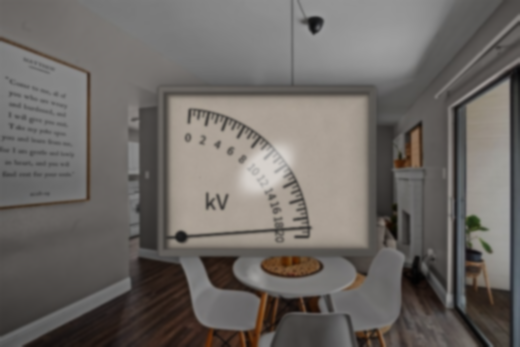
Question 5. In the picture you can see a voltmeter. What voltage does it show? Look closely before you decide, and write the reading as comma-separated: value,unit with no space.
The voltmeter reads 19,kV
